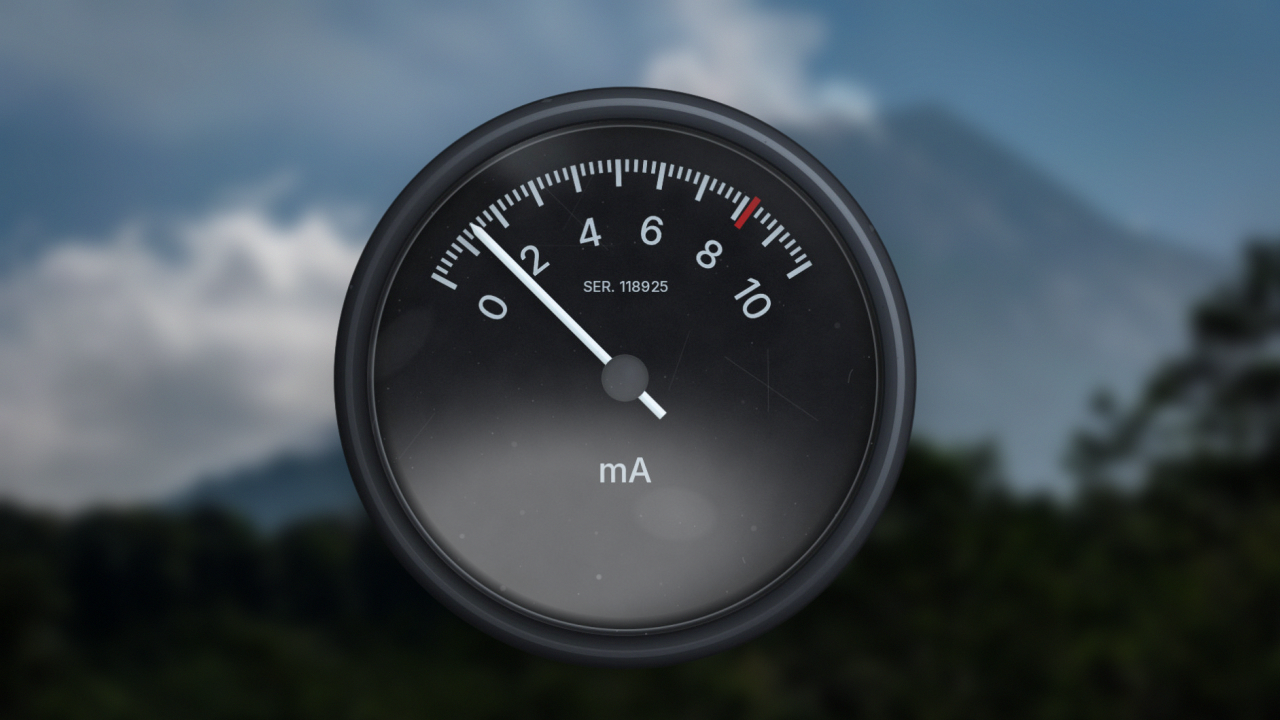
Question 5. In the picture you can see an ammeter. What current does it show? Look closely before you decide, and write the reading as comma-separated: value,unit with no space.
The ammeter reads 1.4,mA
